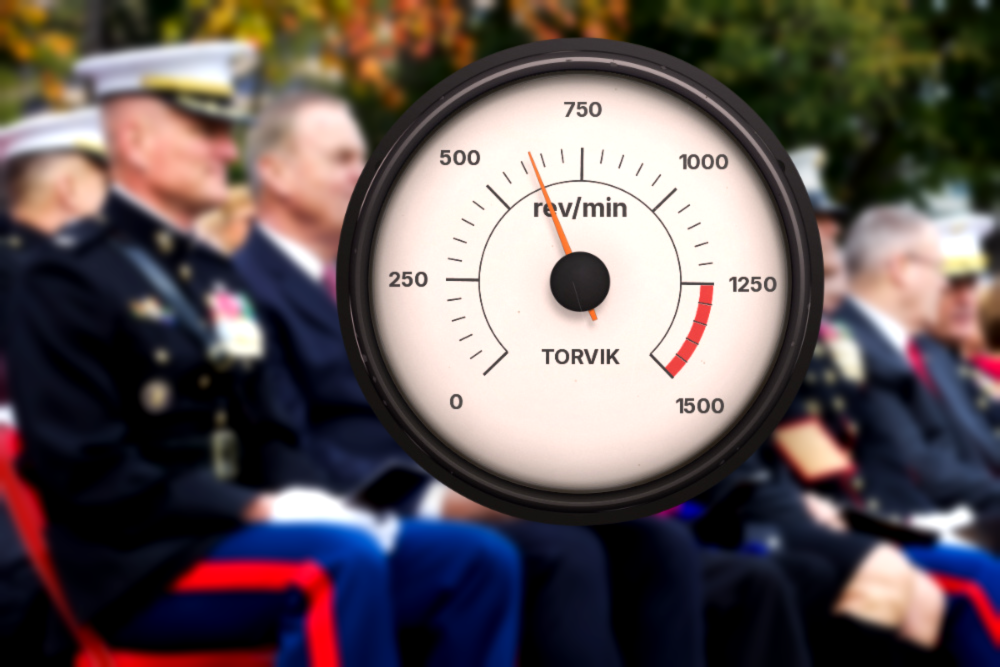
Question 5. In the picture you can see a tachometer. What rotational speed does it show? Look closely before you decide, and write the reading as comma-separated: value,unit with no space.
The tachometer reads 625,rpm
